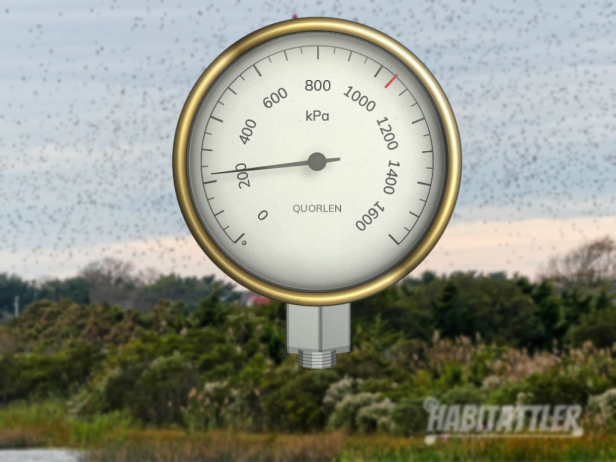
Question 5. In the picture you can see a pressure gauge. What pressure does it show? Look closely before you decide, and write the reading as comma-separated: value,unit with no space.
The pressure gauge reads 225,kPa
